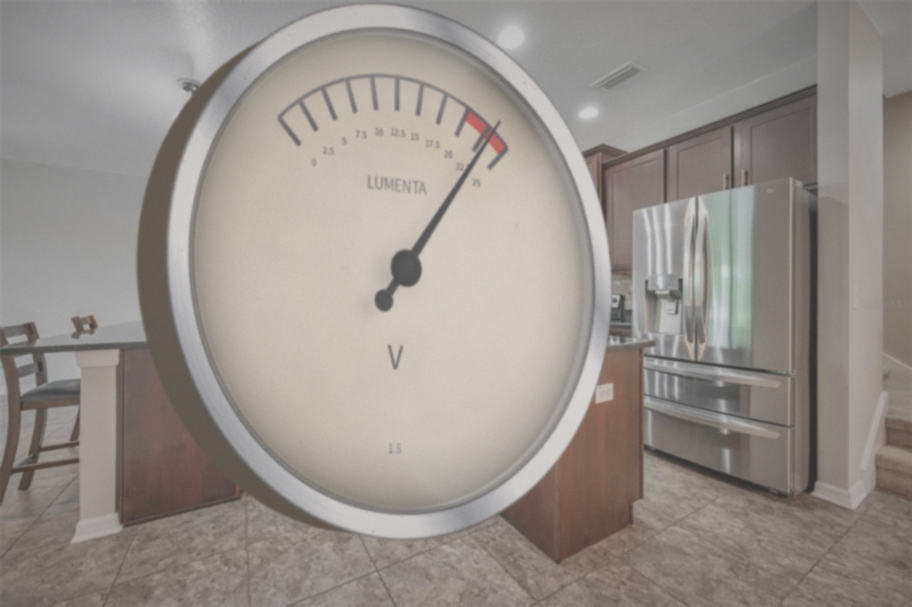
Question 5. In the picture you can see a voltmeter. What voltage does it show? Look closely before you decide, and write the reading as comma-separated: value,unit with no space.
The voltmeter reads 22.5,V
